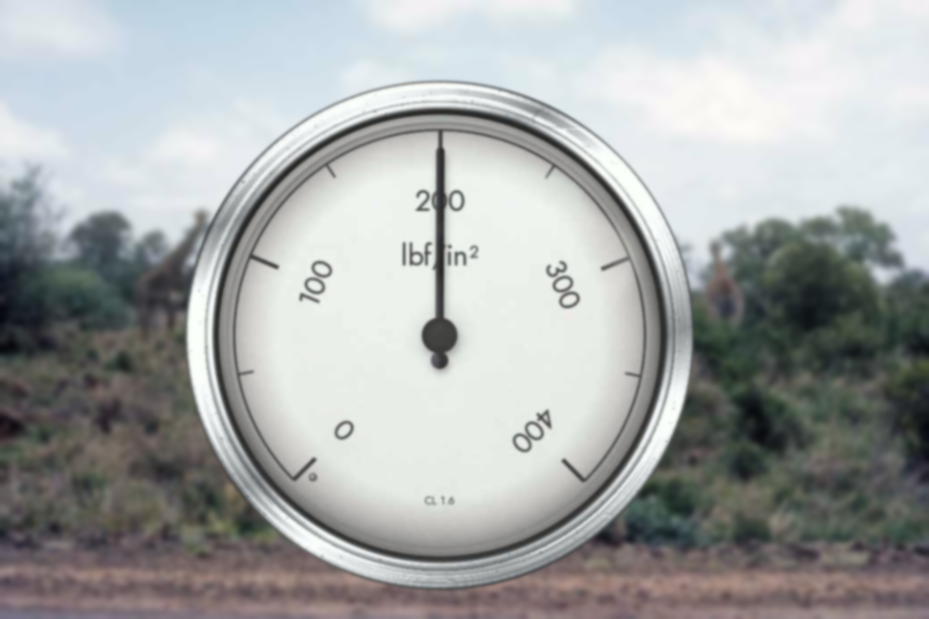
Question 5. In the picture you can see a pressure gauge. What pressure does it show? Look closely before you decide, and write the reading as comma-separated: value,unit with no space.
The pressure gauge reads 200,psi
